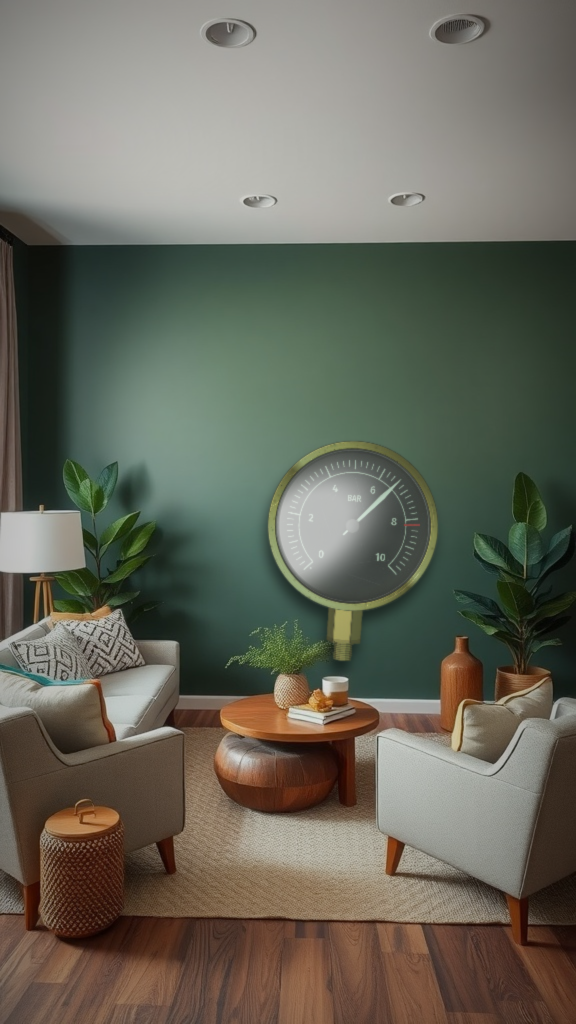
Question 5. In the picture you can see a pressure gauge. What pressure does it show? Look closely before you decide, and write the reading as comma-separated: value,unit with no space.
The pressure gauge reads 6.6,bar
